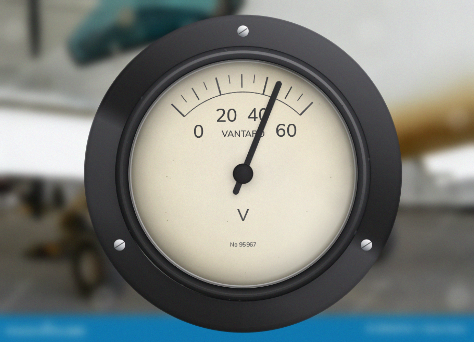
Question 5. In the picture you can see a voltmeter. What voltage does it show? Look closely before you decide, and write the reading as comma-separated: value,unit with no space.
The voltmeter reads 45,V
